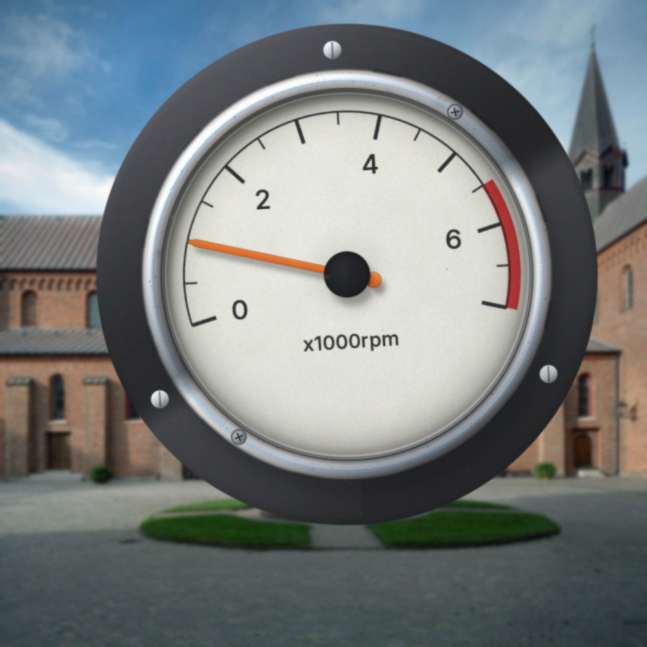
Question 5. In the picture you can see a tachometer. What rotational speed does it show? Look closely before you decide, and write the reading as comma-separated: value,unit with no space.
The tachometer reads 1000,rpm
